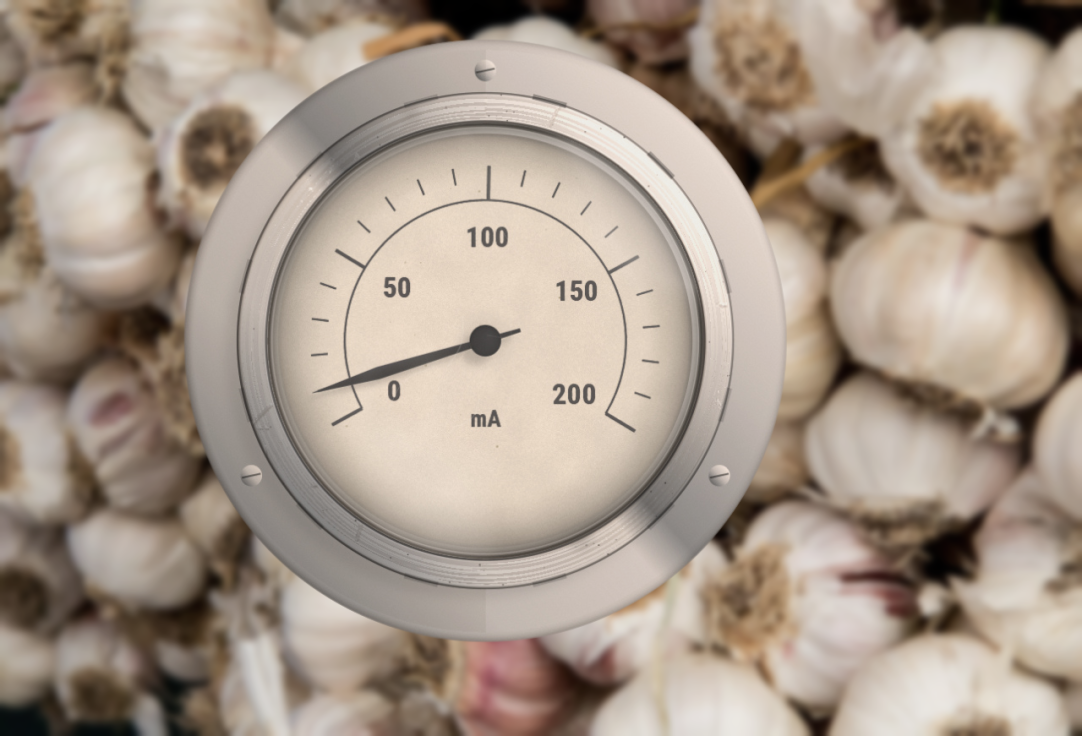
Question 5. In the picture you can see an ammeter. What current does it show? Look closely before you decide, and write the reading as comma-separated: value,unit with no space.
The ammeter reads 10,mA
